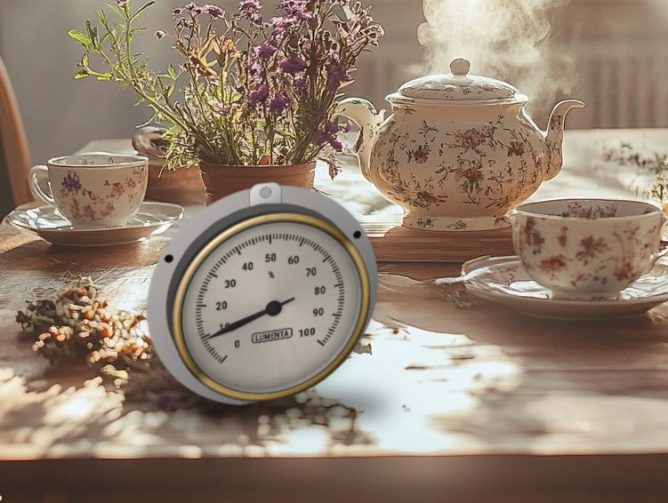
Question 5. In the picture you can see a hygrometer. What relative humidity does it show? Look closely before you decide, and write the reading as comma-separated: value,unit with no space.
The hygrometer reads 10,%
